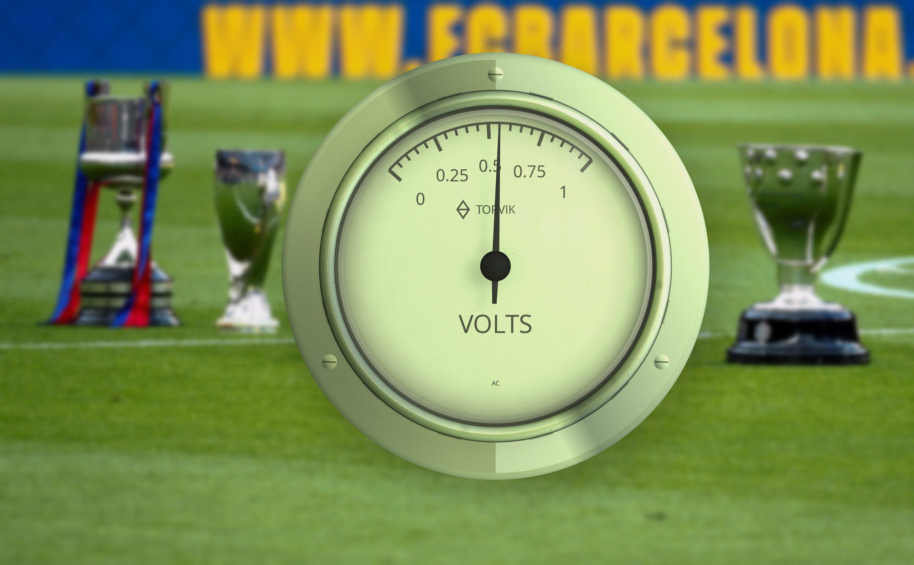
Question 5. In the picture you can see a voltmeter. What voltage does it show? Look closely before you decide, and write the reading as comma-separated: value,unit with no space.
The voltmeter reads 0.55,V
